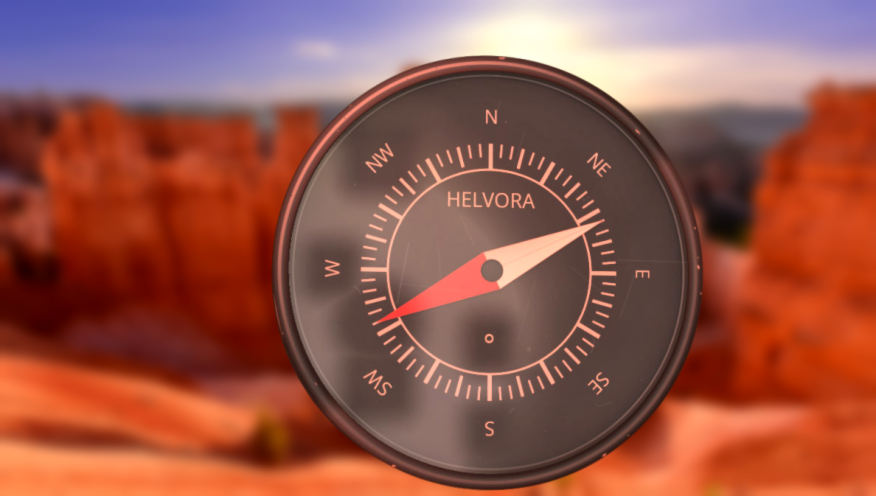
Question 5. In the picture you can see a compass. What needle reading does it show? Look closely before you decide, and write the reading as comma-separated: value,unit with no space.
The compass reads 245,°
